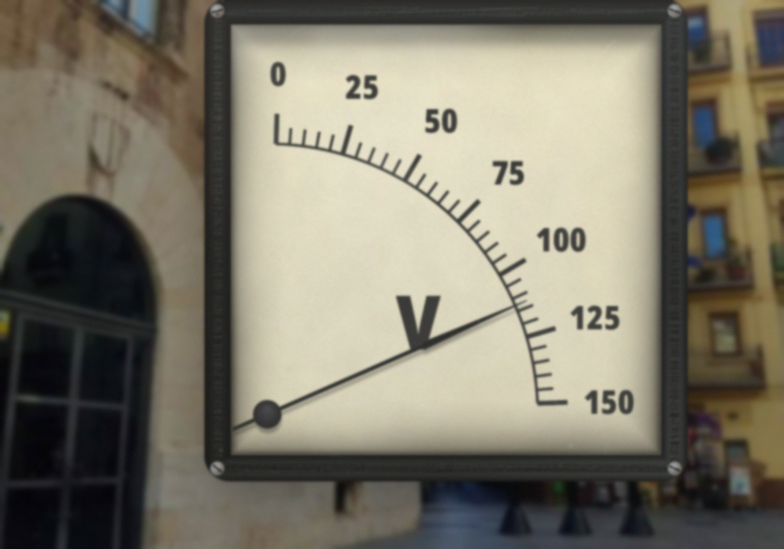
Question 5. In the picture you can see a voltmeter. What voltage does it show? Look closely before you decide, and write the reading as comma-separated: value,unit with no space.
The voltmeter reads 112.5,V
